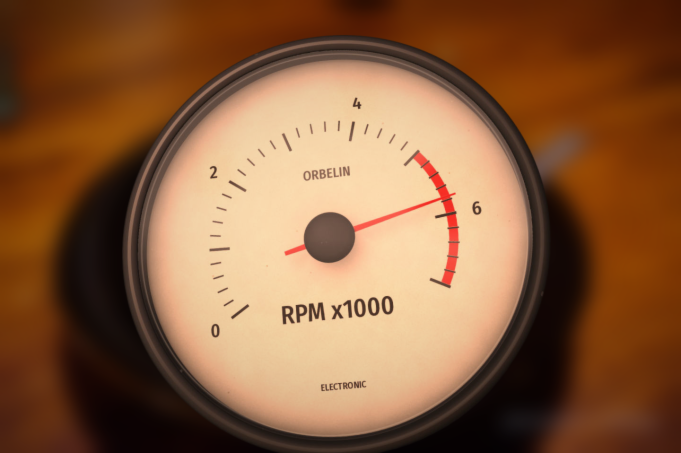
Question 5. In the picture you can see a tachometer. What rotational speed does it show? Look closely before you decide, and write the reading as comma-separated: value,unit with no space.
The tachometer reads 5800,rpm
